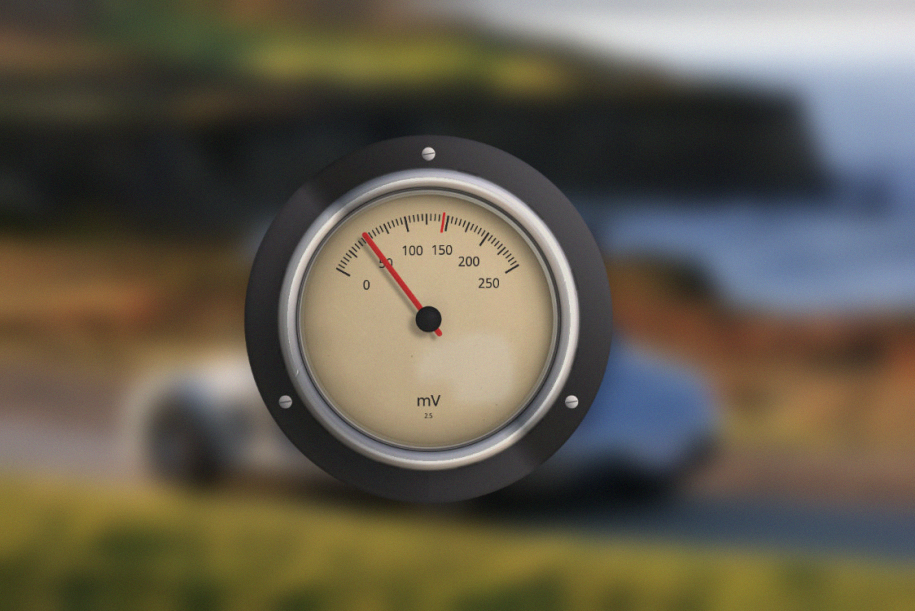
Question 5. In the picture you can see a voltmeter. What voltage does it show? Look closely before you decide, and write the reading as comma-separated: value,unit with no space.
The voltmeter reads 50,mV
